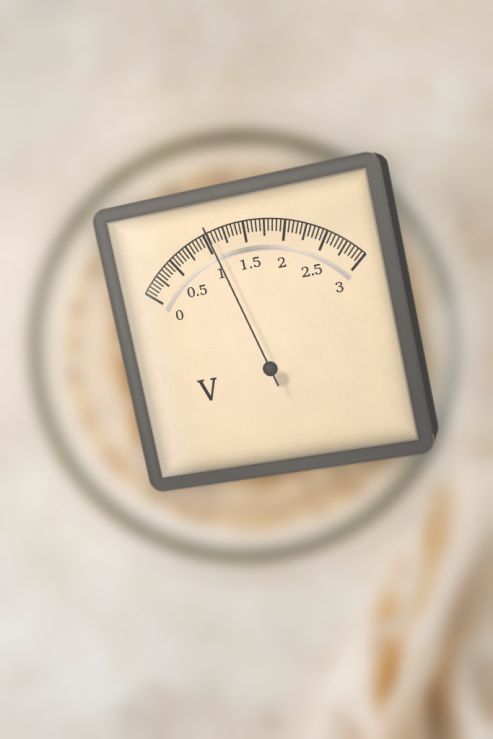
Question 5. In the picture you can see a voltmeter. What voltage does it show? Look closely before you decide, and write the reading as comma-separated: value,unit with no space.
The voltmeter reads 1.05,V
